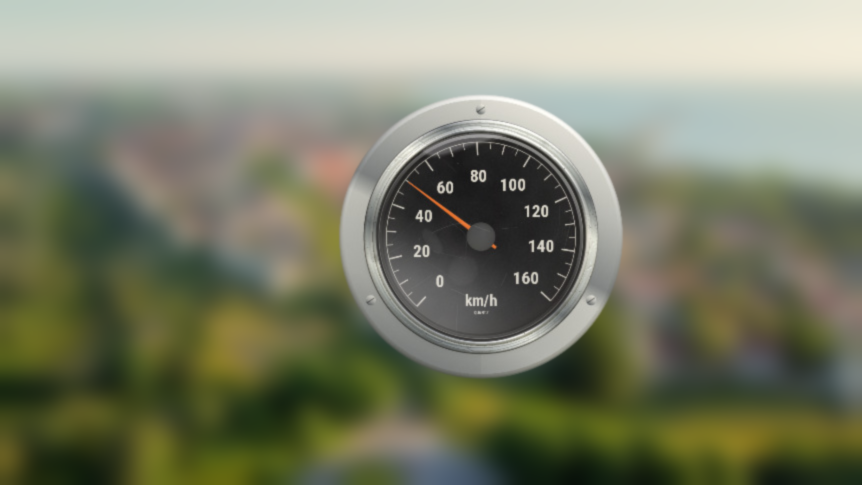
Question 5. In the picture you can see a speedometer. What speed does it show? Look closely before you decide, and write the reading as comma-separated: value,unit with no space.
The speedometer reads 50,km/h
